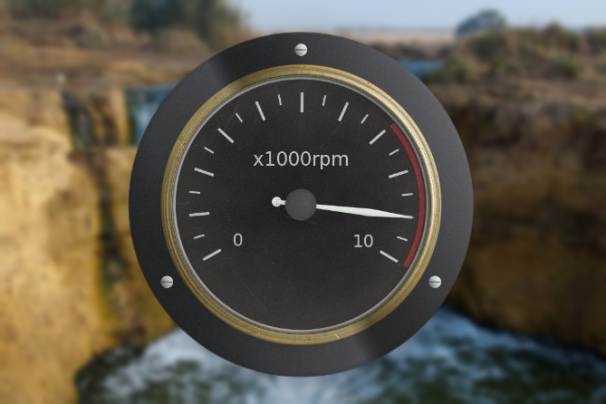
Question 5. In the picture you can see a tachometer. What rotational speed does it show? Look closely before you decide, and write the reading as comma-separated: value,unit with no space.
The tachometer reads 9000,rpm
